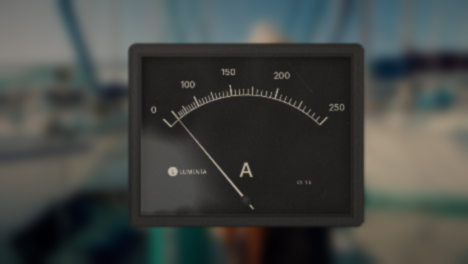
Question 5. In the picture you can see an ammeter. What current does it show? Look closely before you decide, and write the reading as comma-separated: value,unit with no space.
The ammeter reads 50,A
